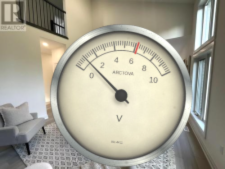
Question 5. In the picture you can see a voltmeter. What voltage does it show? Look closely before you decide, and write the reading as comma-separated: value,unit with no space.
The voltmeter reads 1,V
